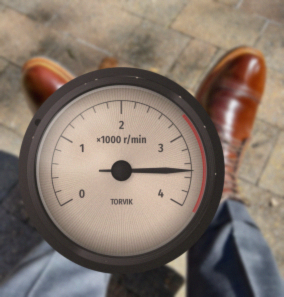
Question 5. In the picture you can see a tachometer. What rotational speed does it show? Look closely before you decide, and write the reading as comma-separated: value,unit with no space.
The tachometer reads 3500,rpm
